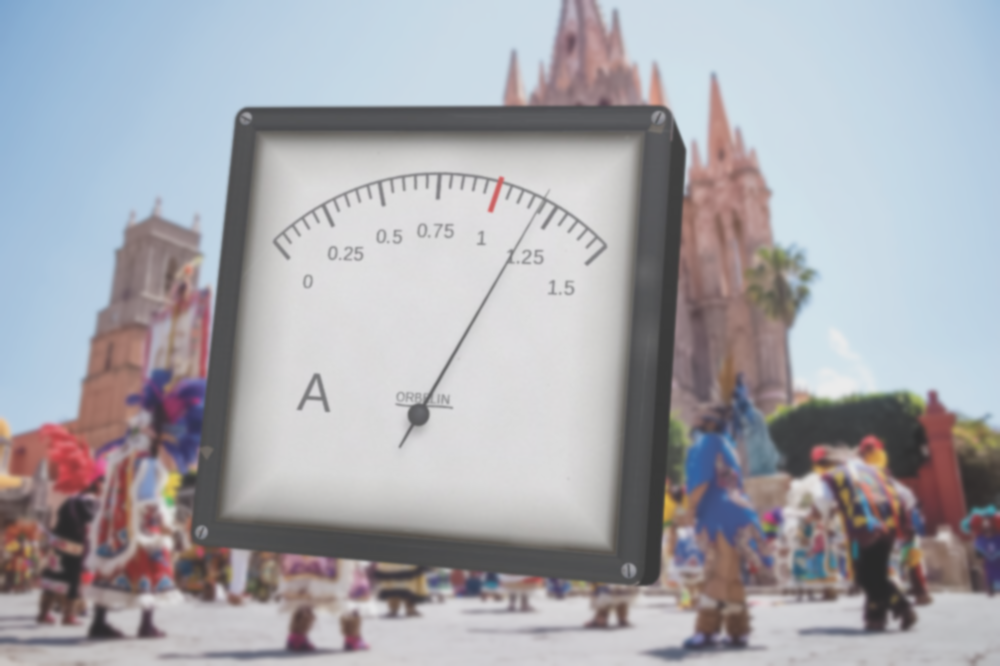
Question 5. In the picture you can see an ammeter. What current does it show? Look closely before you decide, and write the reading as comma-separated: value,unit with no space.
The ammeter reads 1.2,A
